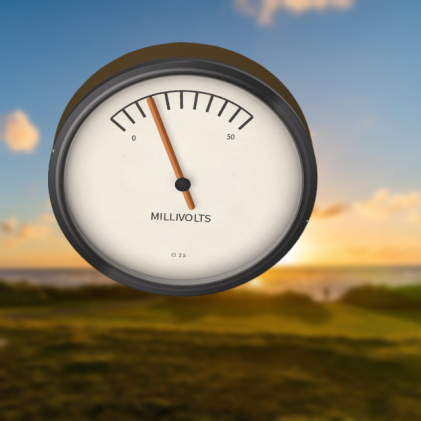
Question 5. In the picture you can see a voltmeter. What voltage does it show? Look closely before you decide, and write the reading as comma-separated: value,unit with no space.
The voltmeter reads 15,mV
